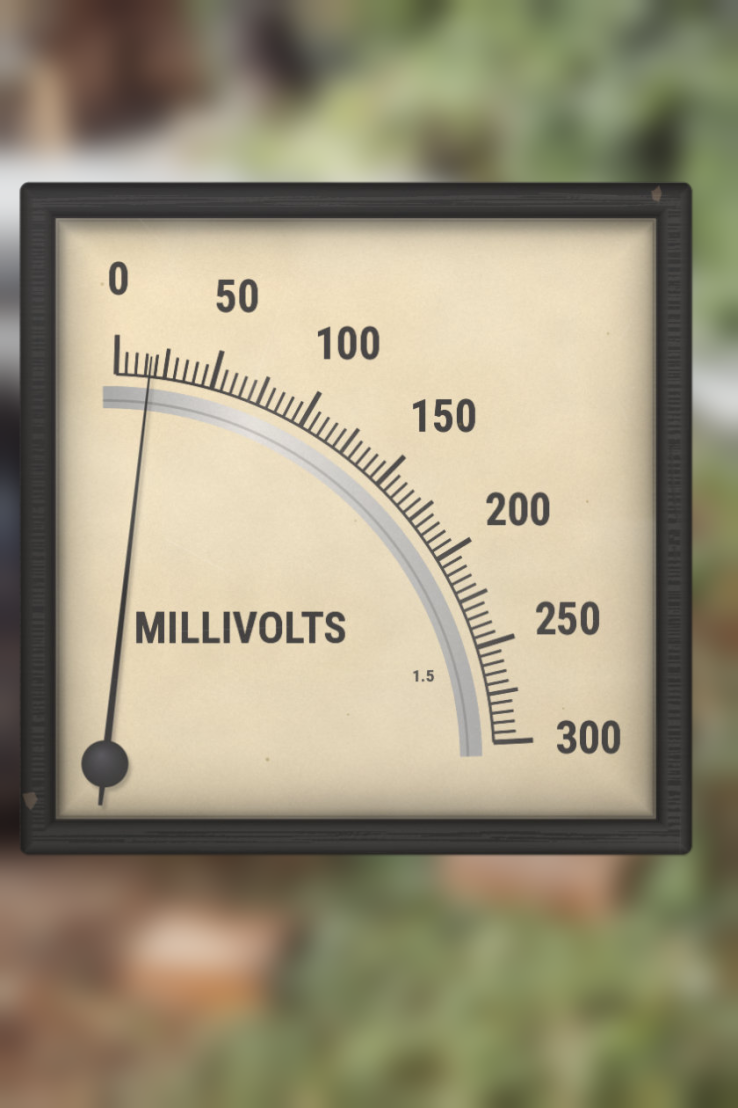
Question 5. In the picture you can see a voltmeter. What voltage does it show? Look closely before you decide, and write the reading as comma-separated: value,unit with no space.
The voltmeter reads 17.5,mV
